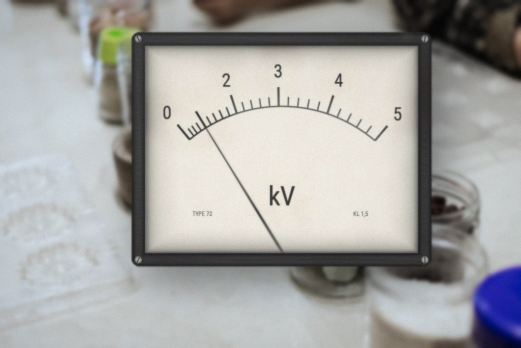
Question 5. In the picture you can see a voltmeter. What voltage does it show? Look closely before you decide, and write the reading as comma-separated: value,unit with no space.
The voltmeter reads 1,kV
